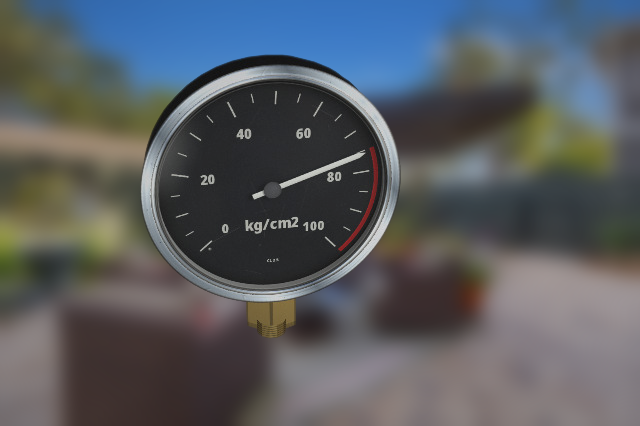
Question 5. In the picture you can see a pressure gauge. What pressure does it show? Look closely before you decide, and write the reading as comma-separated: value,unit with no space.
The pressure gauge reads 75,kg/cm²
